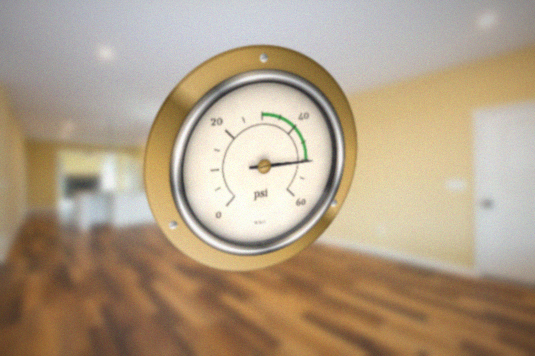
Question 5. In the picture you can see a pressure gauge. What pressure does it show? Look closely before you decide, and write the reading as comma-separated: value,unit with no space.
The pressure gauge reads 50,psi
